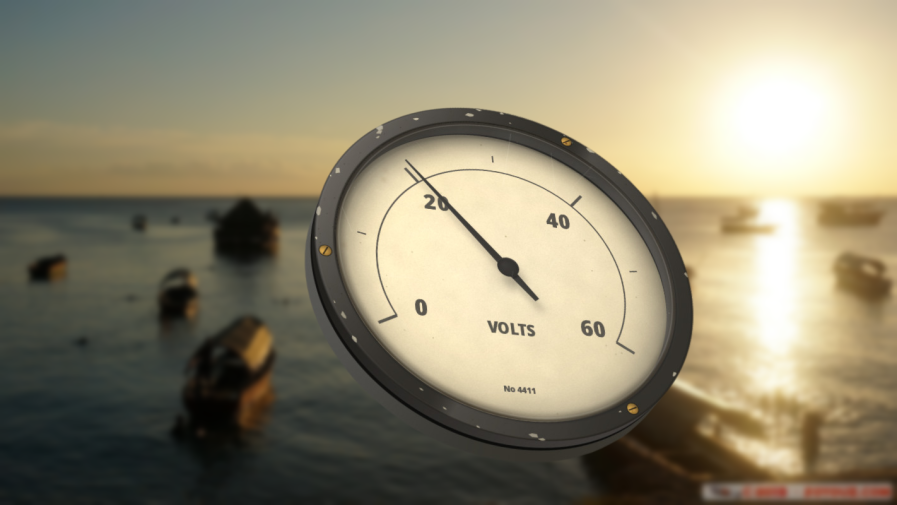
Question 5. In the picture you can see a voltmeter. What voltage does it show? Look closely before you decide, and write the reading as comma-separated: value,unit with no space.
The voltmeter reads 20,V
